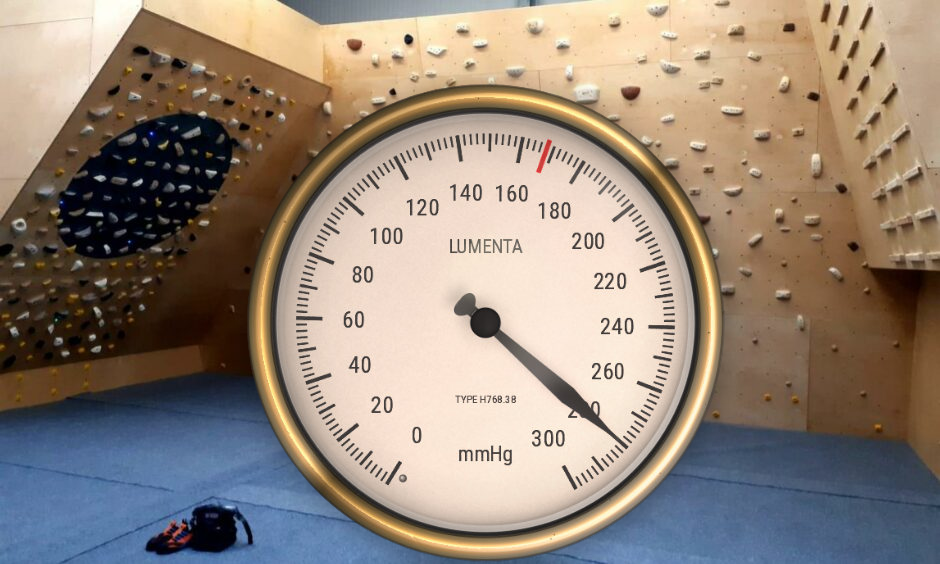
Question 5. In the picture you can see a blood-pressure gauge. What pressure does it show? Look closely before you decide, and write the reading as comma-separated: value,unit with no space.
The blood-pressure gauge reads 280,mmHg
